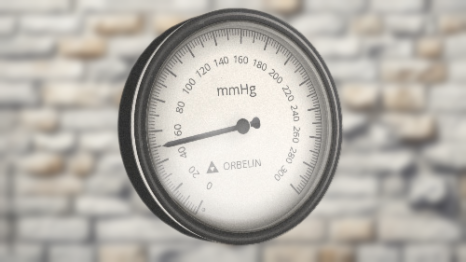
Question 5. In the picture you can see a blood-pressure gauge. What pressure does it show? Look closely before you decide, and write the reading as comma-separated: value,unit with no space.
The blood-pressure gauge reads 50,mmHg
